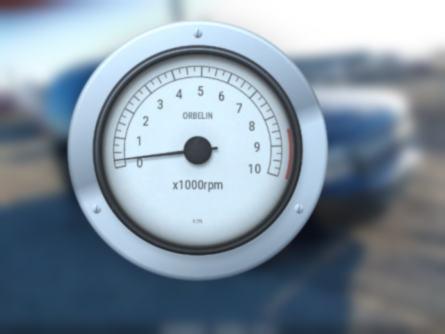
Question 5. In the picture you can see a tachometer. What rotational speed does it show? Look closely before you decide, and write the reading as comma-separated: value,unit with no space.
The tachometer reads 250,rpm
